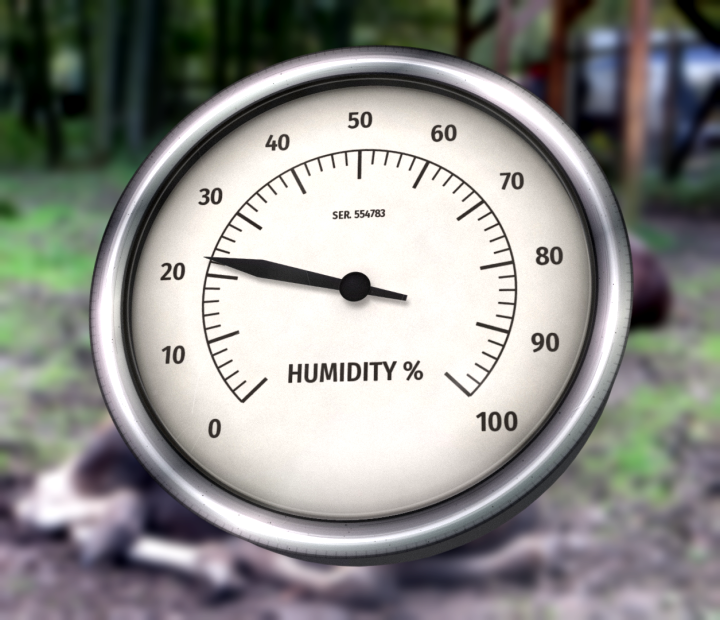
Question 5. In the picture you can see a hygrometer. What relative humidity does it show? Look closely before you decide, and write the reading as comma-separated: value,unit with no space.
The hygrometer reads 22,%
